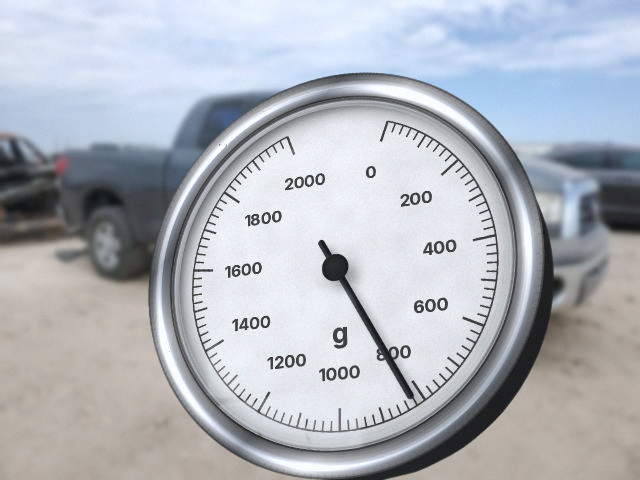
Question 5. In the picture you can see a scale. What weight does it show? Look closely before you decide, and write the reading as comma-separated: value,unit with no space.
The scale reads 820,g
